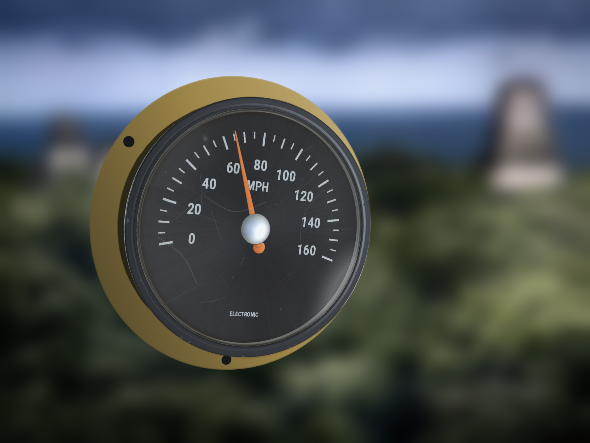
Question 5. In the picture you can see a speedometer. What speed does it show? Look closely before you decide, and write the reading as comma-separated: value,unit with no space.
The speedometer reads 65,mph
